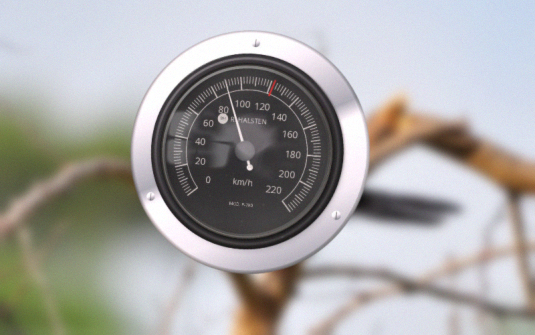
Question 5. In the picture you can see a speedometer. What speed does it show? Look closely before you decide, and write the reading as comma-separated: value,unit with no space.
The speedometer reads 90,km/h
